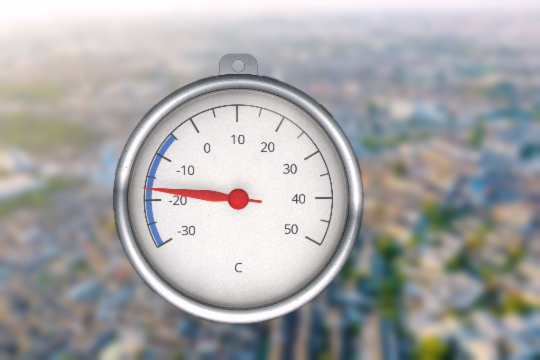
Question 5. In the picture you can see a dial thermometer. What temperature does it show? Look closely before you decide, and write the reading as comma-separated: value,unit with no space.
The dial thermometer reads -17.5,°C
